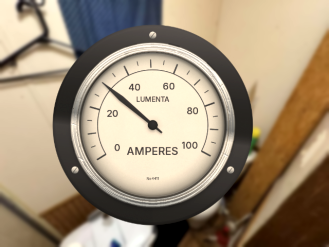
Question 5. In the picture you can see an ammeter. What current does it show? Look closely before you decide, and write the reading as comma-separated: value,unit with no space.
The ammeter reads 30,A
